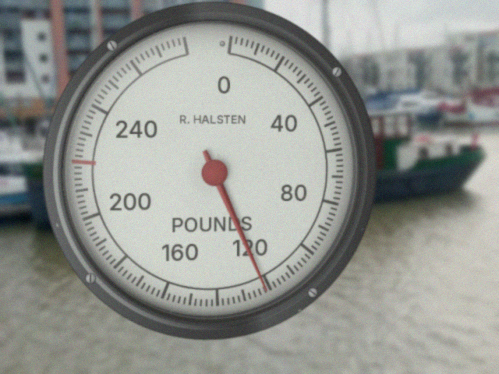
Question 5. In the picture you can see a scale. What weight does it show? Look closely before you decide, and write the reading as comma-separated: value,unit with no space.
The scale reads 122,lb
